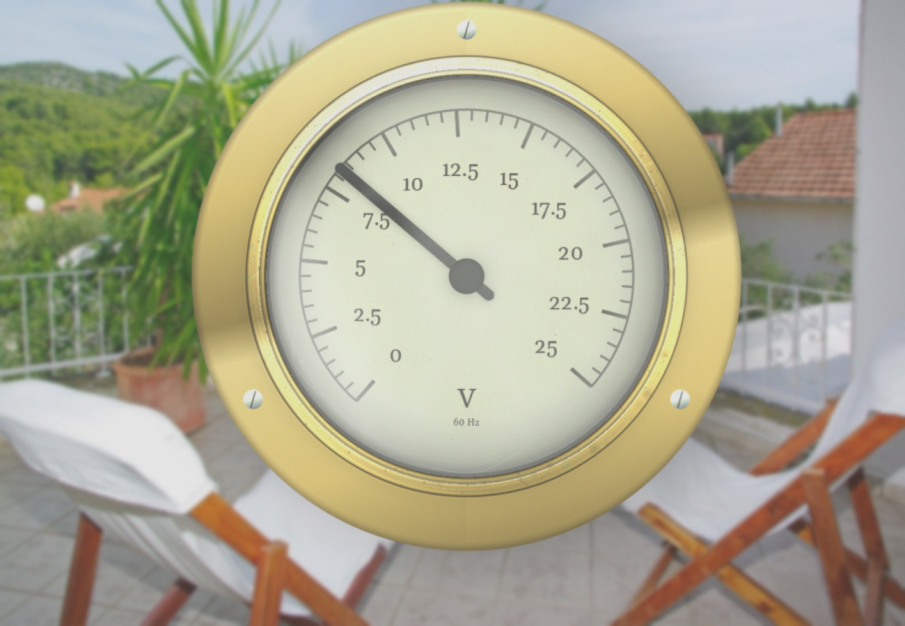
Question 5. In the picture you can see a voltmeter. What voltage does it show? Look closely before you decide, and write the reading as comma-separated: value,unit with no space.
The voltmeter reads 8.25,V
